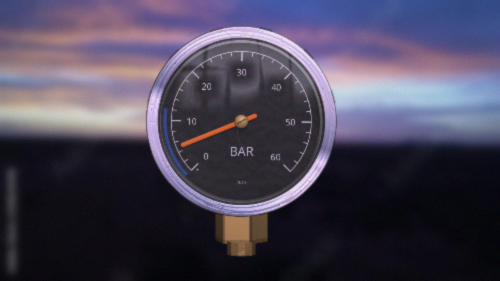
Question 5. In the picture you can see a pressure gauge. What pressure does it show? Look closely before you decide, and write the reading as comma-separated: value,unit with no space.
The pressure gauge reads 5,bar
